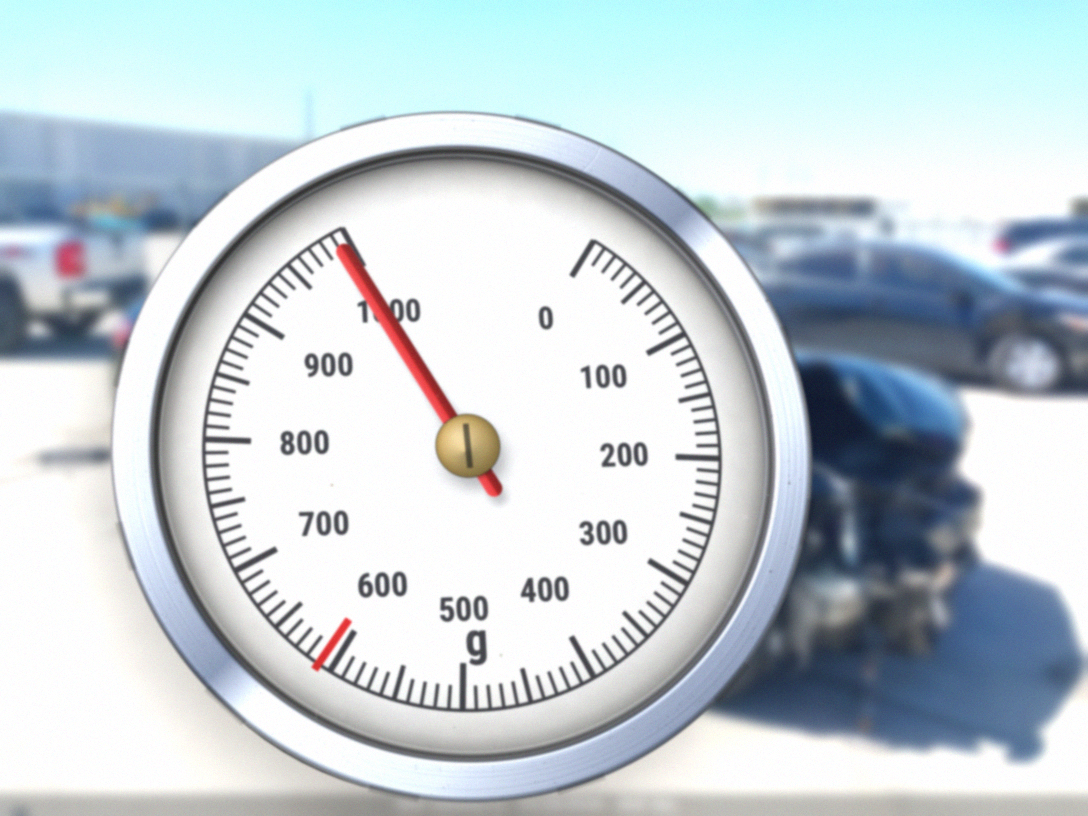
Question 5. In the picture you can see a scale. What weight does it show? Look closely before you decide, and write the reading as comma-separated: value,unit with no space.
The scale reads 990,g
